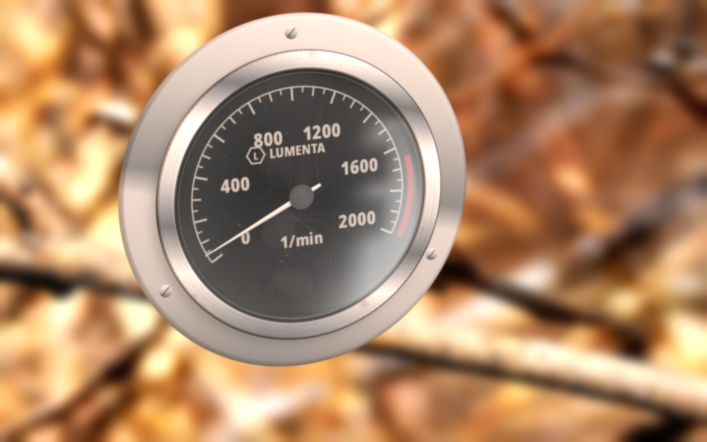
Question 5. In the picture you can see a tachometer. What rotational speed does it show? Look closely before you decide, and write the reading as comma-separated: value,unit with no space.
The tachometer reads 50,rpm
